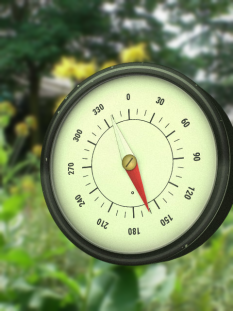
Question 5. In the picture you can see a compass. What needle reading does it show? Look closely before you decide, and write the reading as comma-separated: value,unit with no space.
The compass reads 160,°
